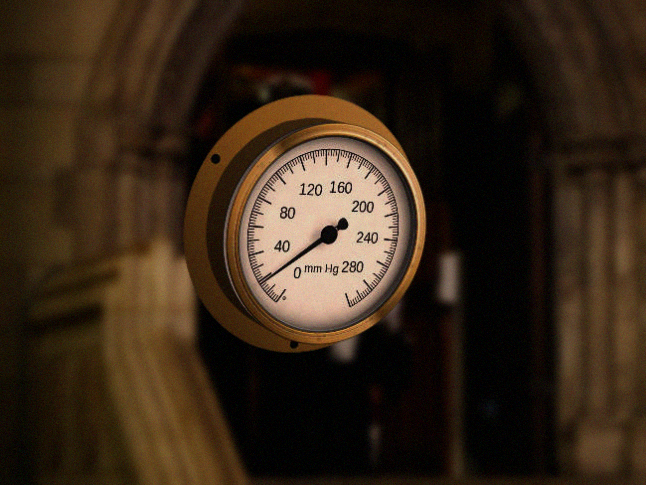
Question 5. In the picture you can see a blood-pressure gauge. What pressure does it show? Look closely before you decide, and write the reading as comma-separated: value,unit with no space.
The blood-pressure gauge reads 20,mmHg
